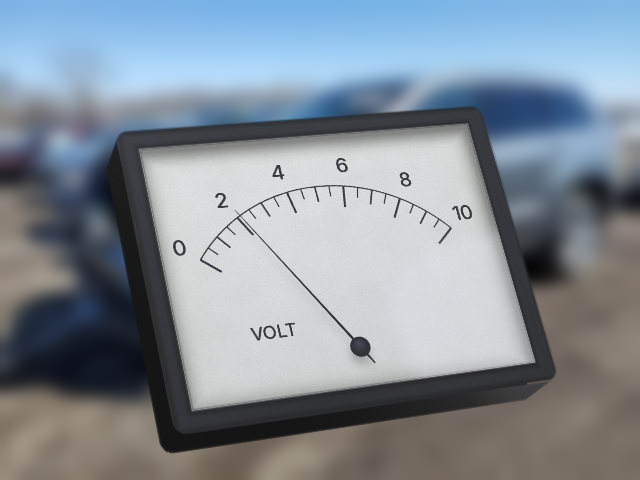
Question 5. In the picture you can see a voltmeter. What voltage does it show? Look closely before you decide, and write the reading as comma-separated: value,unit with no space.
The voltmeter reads 2,V
